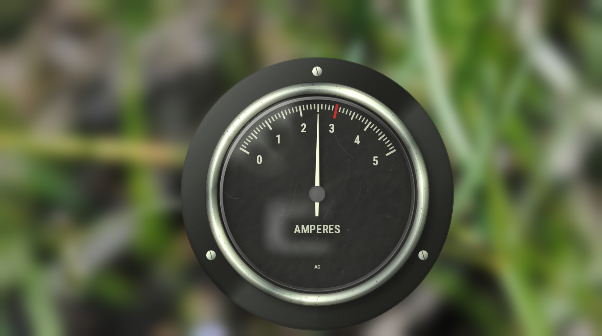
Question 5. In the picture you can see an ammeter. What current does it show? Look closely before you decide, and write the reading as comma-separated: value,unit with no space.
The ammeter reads 2.5,A
